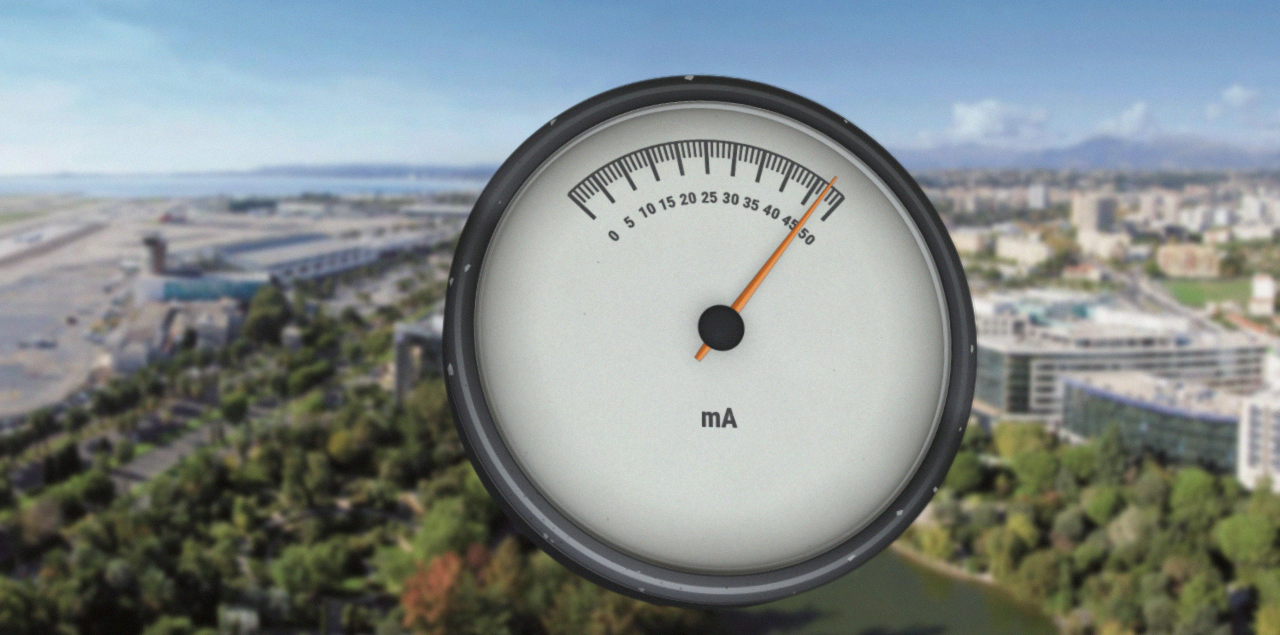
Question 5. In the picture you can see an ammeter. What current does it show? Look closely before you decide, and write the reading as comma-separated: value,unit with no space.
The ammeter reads 47,mA
